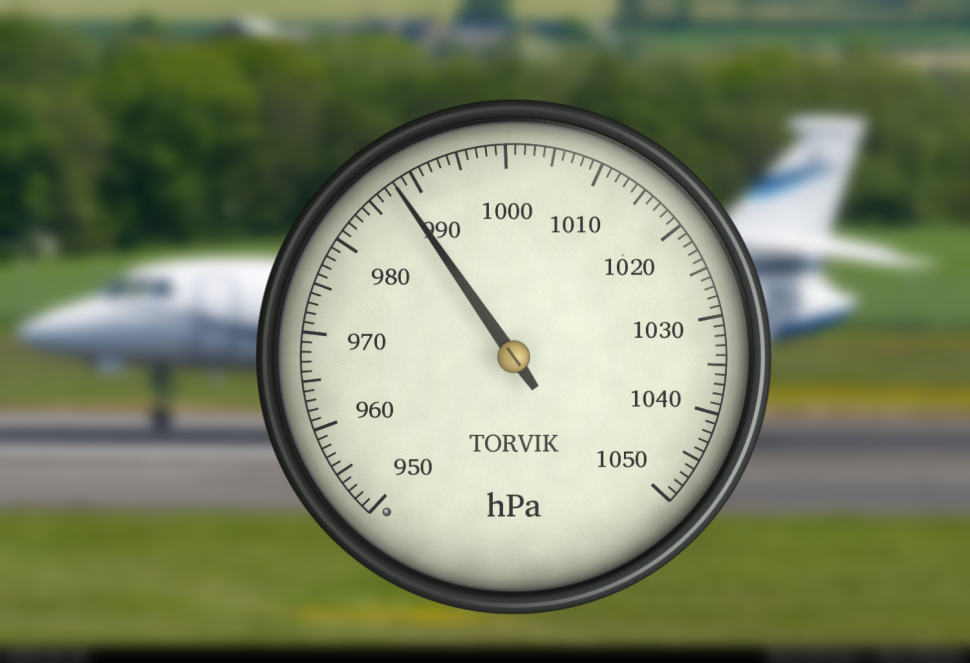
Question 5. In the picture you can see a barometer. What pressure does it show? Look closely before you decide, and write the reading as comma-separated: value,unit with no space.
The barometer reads 988,hPa
